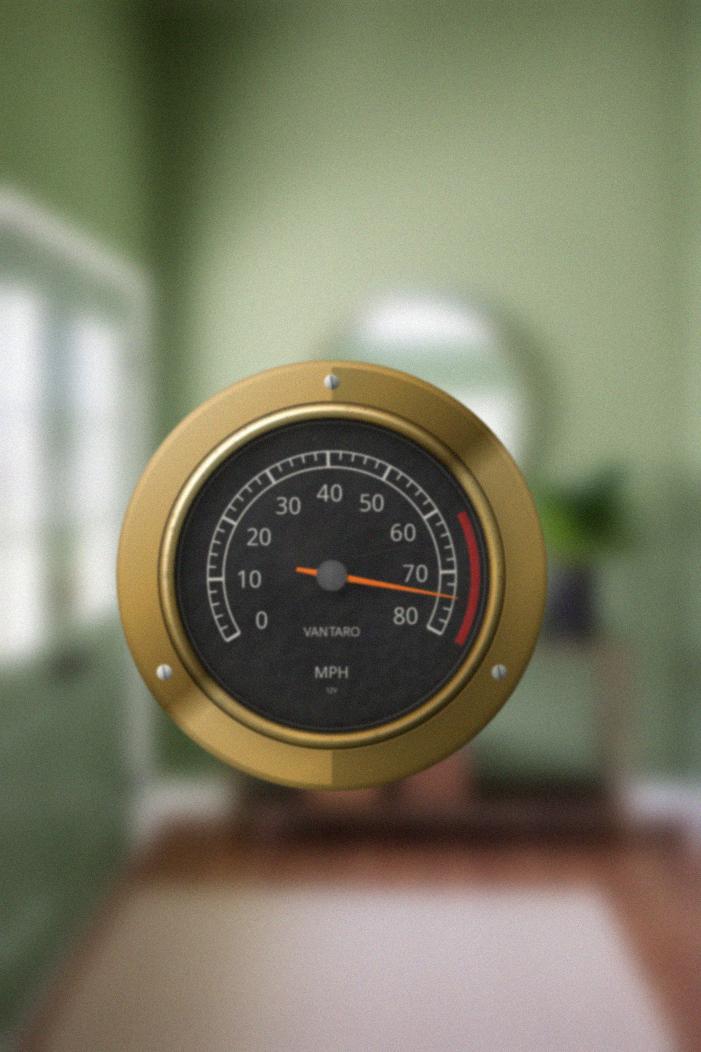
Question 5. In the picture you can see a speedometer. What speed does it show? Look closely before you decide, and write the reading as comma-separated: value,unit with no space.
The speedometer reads 74,mph
